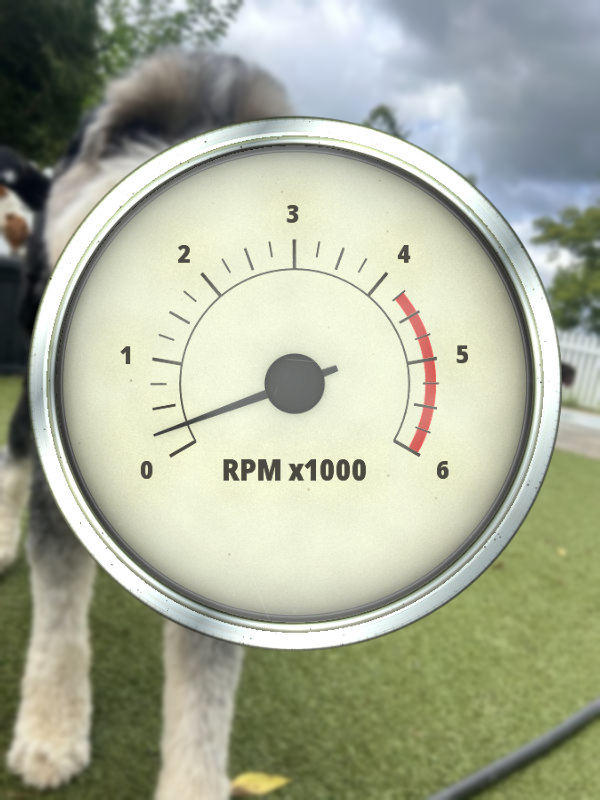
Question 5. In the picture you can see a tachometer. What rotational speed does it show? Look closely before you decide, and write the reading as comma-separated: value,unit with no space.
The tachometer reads 250,rpm
